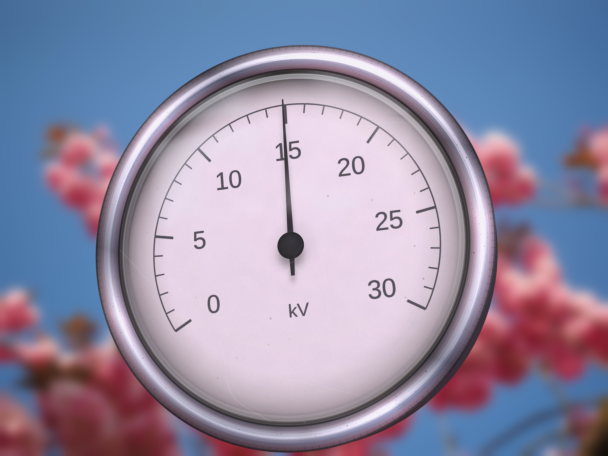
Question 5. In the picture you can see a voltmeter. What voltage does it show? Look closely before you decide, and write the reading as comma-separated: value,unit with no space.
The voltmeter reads 15,kV
